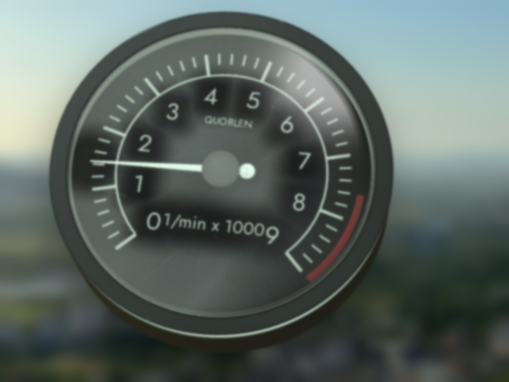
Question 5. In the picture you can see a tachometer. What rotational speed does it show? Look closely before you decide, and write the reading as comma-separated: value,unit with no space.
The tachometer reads 1400,rpm
